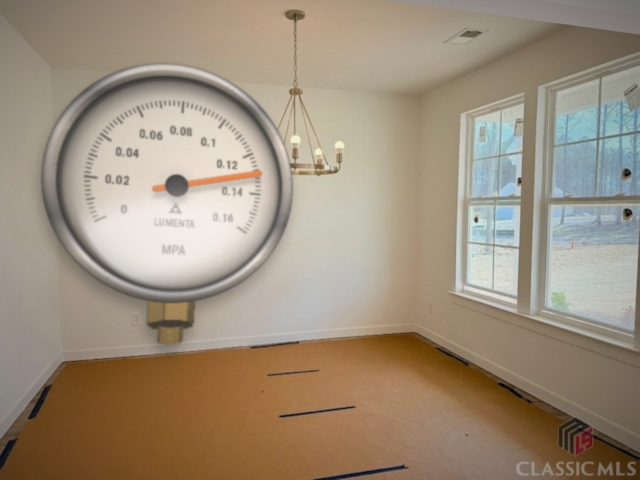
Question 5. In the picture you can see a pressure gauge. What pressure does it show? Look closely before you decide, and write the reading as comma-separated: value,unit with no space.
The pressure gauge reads 0.13,MPa
